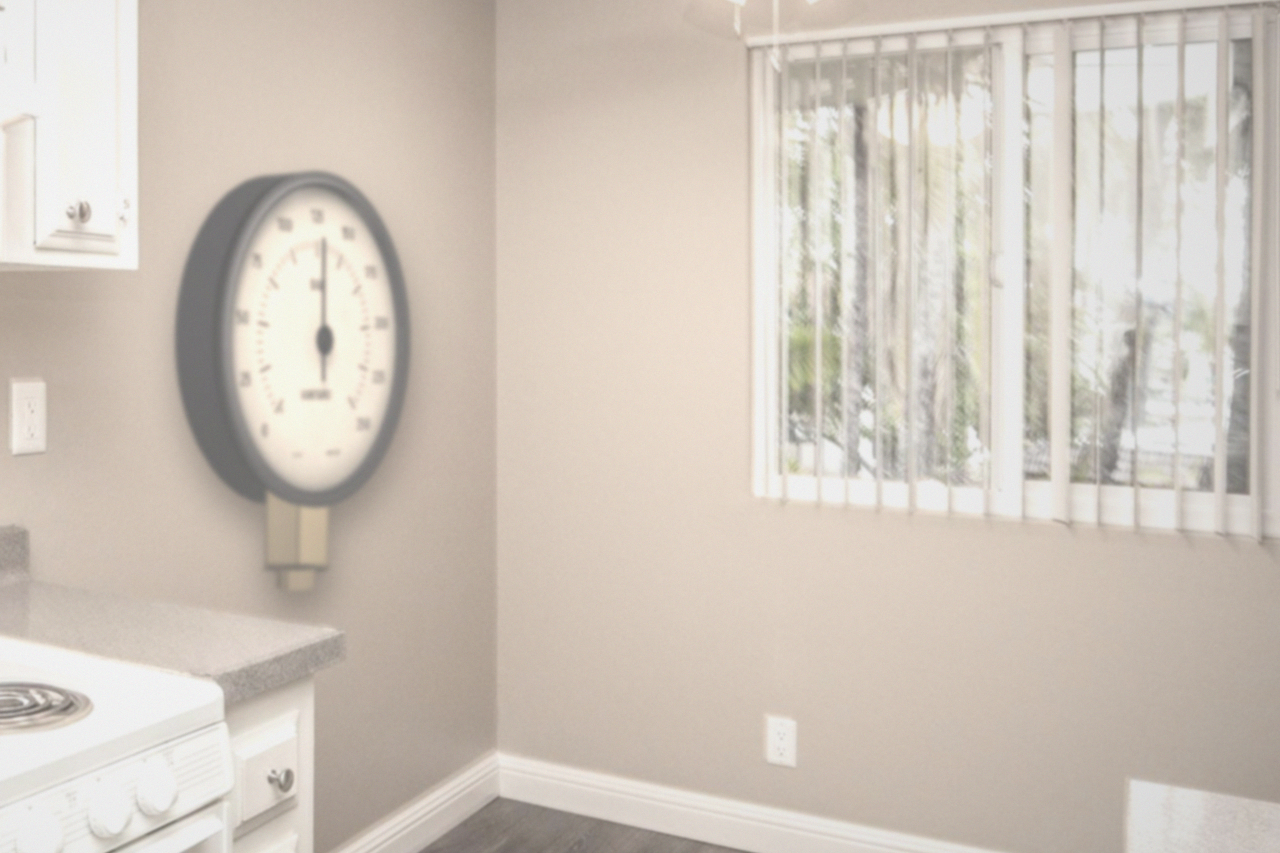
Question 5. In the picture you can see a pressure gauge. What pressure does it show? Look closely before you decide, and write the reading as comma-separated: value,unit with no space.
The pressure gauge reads 125,bar
